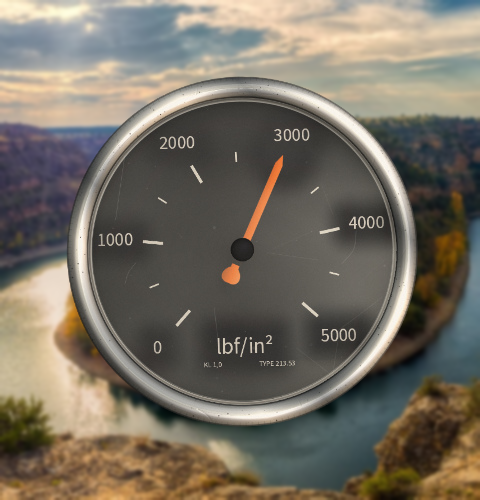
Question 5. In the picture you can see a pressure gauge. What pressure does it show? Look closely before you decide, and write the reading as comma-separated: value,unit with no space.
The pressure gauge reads 3000,psi
